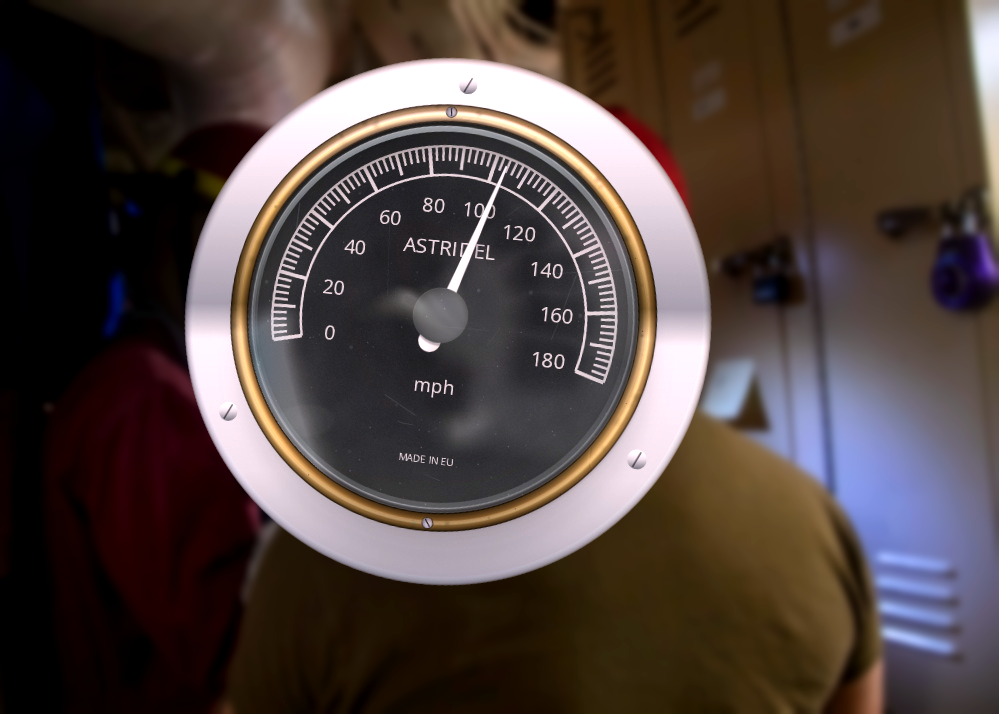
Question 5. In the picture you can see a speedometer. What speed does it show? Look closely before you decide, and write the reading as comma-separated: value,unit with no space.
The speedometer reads 104,mph
